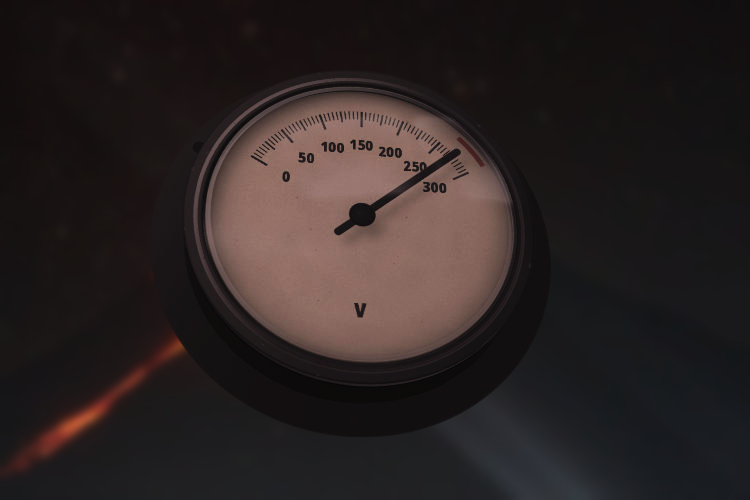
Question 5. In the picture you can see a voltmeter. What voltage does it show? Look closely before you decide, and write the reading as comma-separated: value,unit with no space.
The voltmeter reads 275,V
